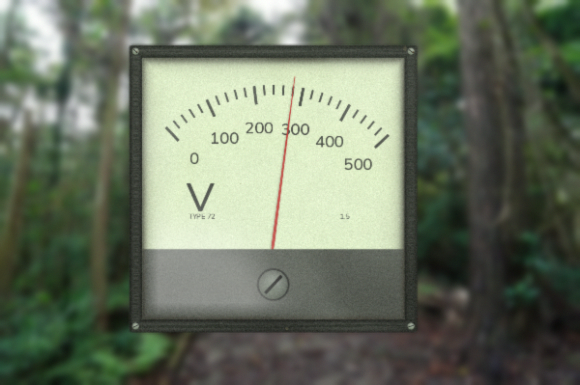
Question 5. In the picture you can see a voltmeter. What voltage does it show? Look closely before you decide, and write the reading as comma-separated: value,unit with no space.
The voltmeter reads 280,V
